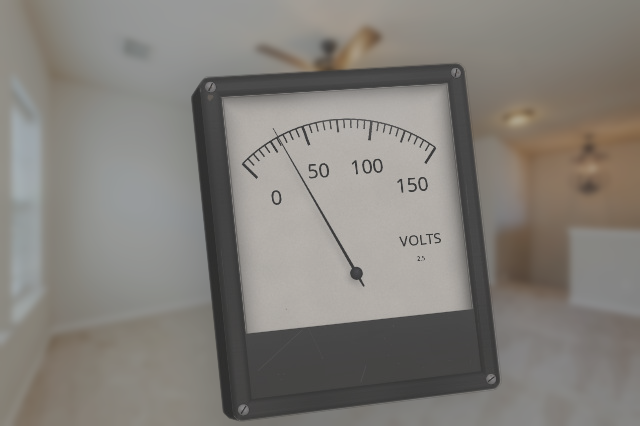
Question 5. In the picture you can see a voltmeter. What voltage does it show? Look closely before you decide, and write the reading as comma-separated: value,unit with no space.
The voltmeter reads 30,V
